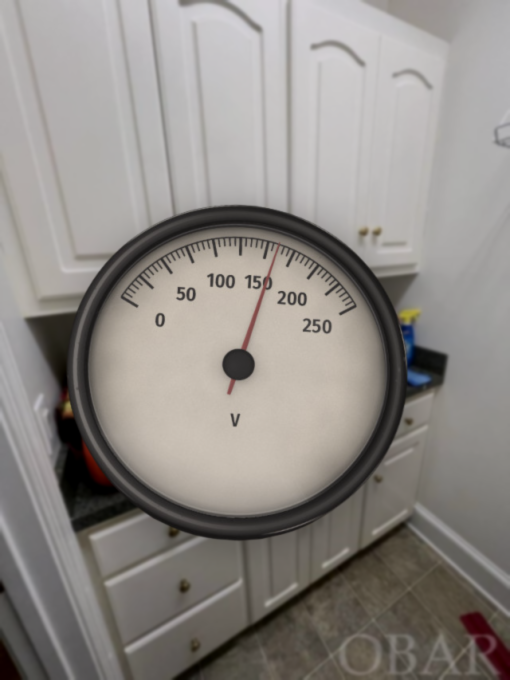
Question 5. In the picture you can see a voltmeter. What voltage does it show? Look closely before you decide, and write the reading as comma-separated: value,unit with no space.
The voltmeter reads 160,V
